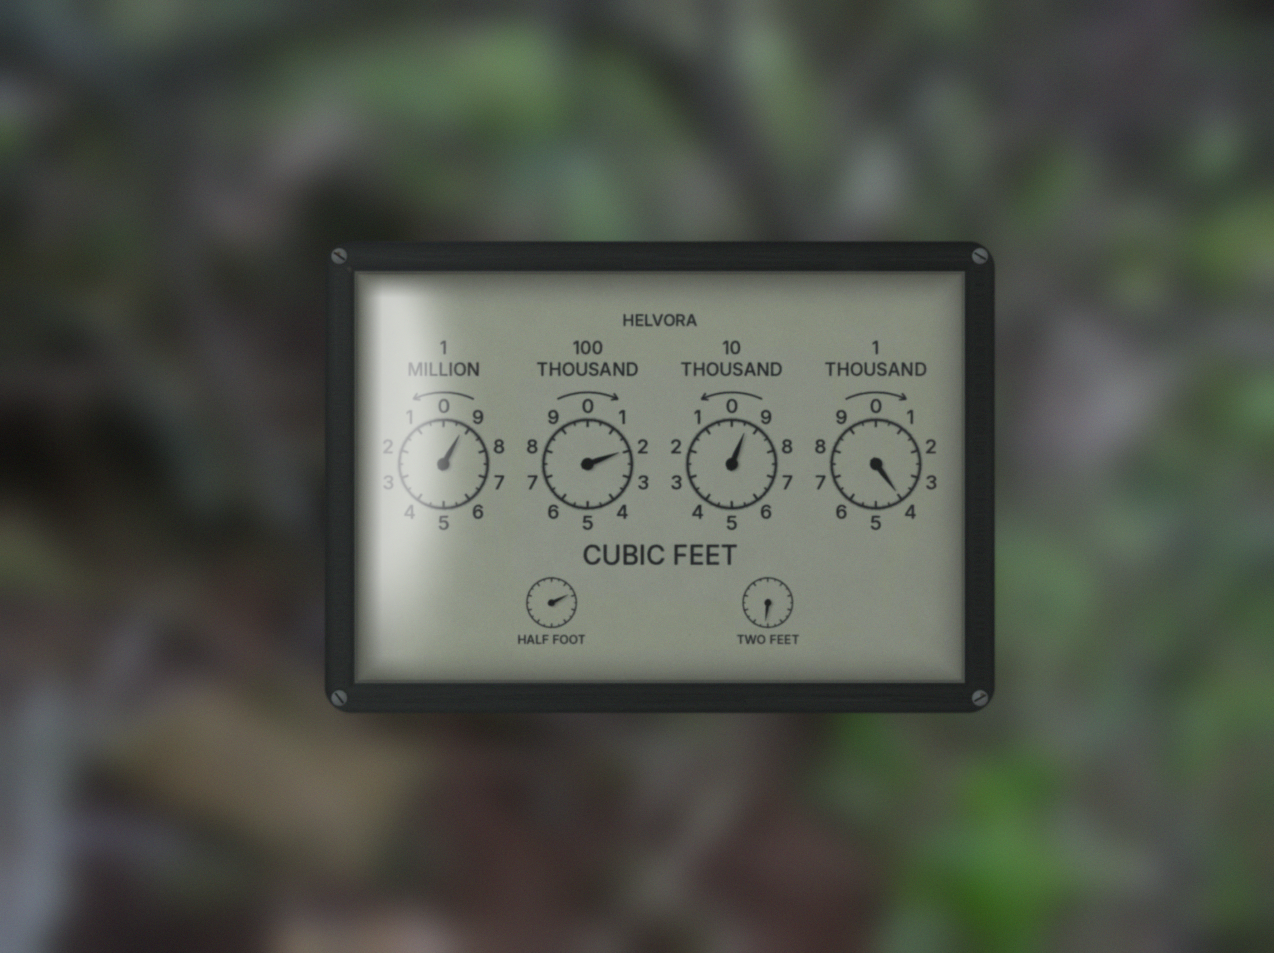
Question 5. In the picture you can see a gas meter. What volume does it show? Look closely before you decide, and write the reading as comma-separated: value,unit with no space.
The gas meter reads 919400,ft³
